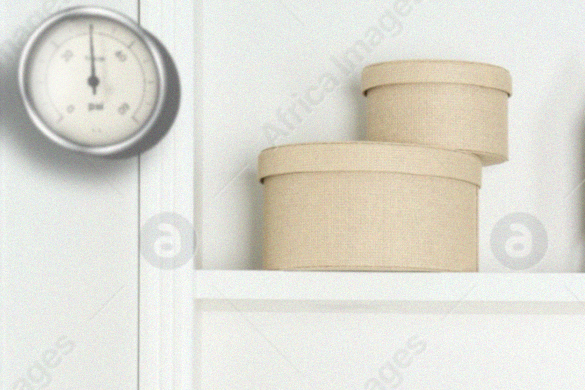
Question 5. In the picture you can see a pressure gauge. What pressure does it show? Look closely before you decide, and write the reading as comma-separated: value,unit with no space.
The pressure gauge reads 30,psi
